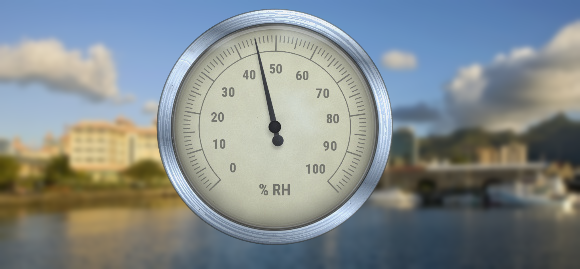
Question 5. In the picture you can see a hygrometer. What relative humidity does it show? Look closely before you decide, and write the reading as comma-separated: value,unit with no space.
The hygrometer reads 45,%
